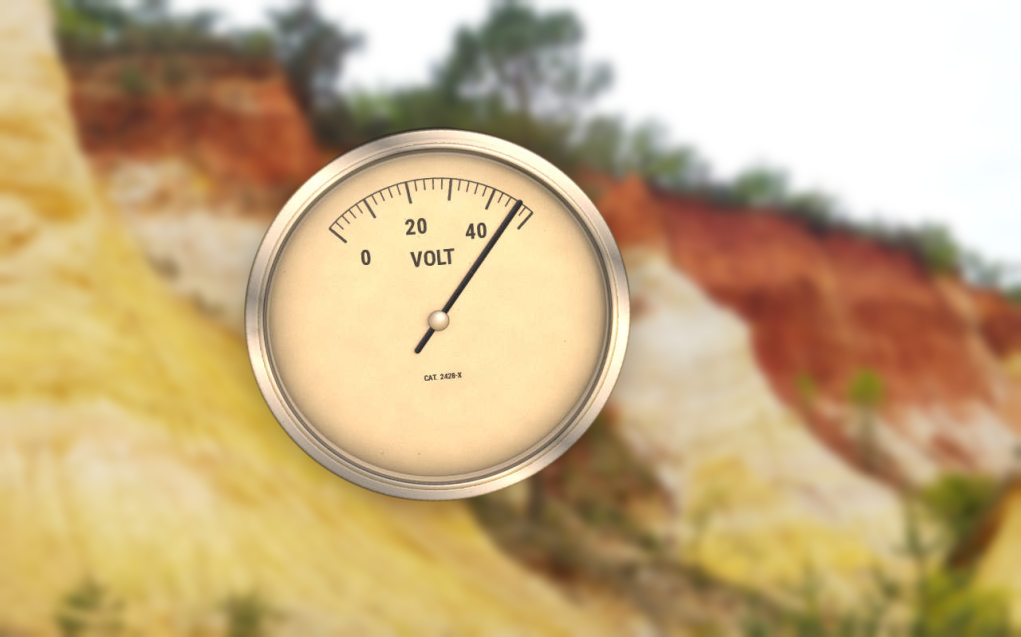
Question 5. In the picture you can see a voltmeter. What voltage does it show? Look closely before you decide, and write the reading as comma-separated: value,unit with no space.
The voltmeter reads 46,V
